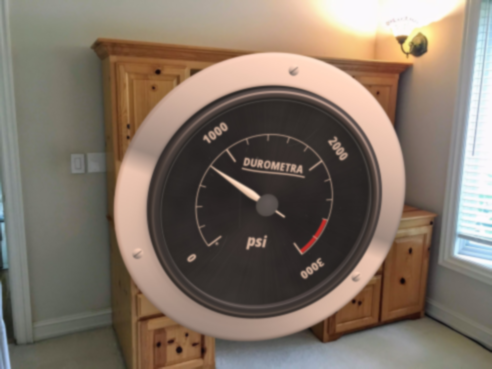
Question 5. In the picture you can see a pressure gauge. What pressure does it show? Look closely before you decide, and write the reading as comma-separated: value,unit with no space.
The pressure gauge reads 800,psi
